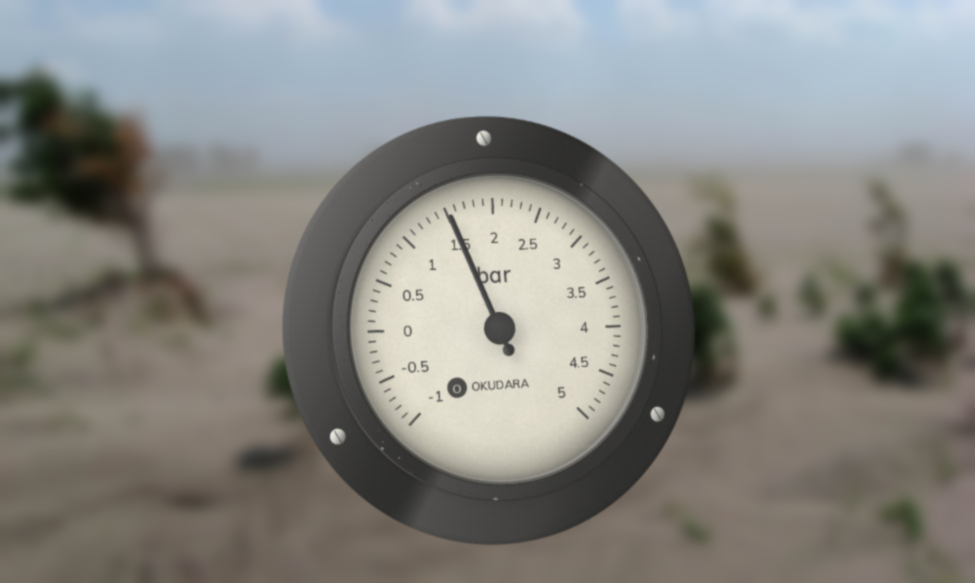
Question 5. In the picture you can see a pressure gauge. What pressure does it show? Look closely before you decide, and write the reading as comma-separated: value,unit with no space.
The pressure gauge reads 1.5,bar
